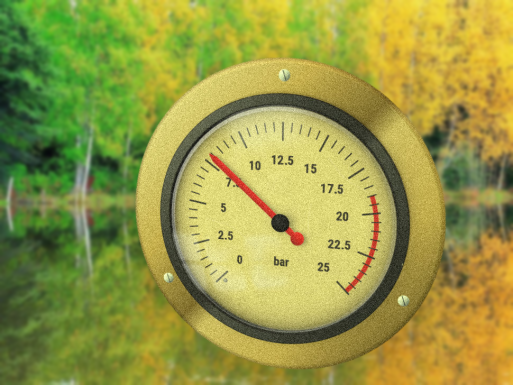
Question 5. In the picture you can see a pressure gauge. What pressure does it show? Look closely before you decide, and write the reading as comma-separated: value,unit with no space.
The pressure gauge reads 8,bar
